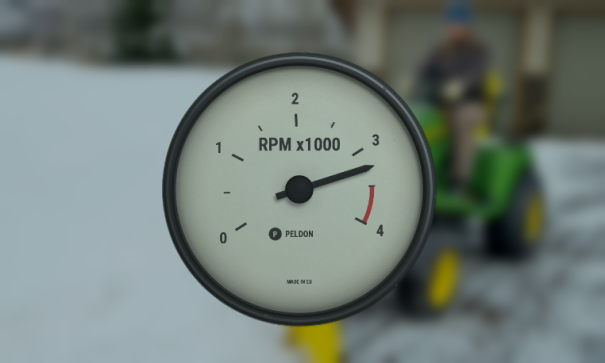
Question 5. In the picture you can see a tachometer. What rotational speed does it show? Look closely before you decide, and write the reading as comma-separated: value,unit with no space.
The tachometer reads 3250,rpm
